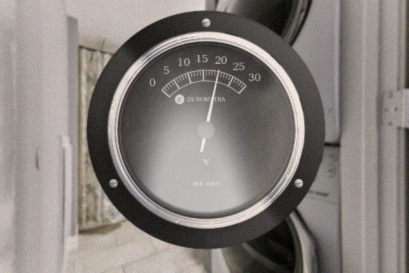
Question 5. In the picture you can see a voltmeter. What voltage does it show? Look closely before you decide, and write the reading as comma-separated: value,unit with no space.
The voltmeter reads 20,V
